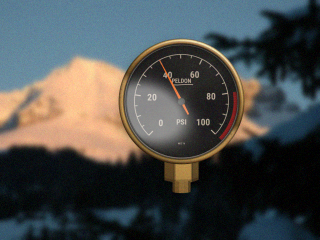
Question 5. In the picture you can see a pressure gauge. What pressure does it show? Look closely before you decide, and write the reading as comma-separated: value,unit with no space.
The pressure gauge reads 40,psi
